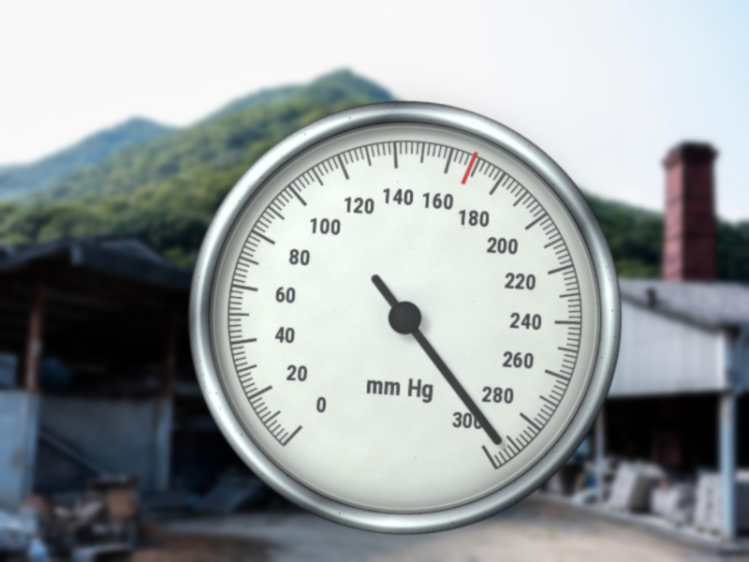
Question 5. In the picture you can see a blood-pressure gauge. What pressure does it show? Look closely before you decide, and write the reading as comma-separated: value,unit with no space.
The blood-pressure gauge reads 294,mmHg
